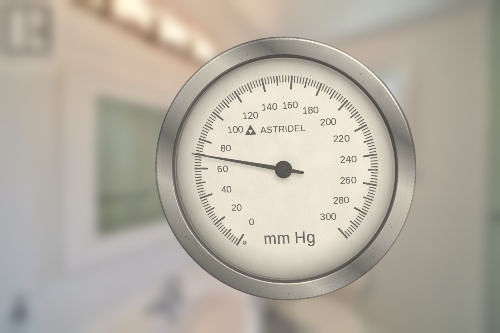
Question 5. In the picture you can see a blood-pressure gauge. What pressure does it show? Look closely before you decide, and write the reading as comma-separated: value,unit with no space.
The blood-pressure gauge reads 70,mmHg
